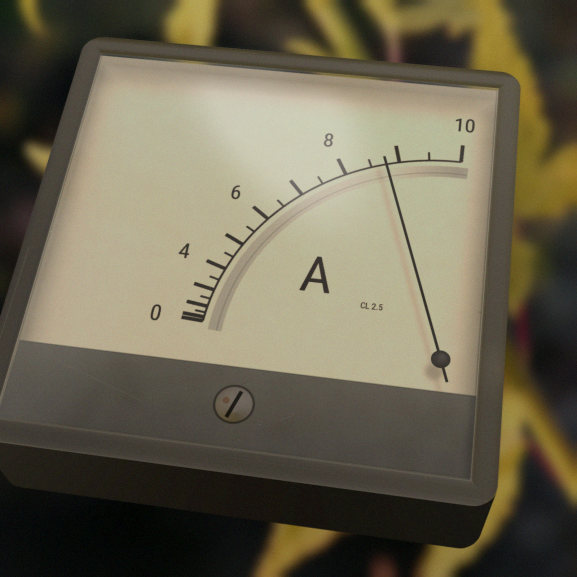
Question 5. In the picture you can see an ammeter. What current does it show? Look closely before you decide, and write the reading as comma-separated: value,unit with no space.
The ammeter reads 8.75,A
